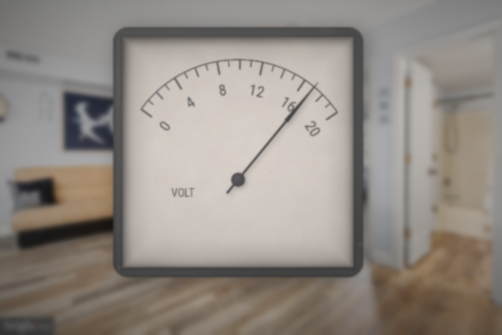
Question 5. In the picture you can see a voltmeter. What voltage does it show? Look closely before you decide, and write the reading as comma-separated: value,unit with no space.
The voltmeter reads 17,V
